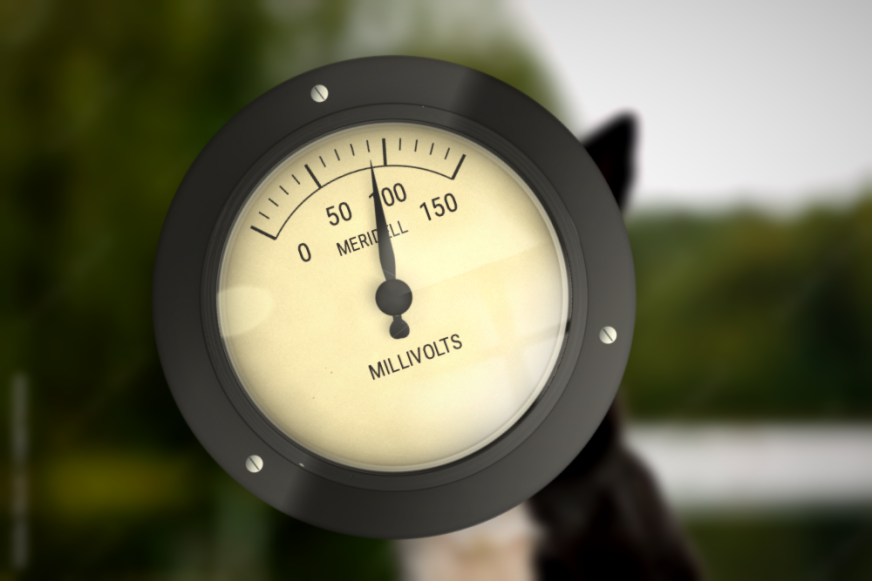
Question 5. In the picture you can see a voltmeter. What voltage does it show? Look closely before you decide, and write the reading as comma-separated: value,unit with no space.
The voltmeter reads 90,mV
